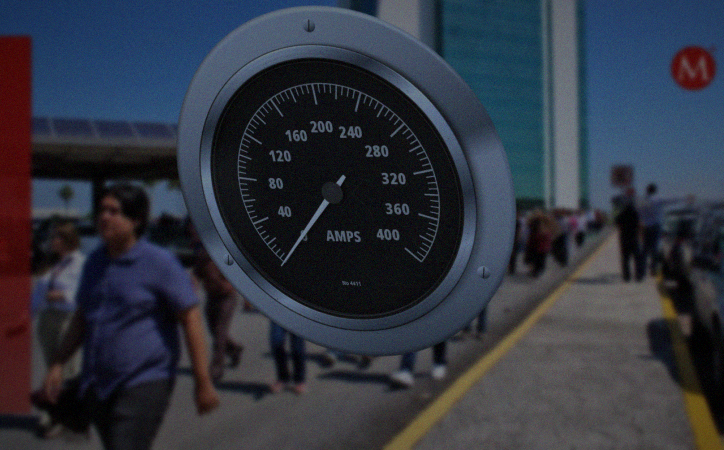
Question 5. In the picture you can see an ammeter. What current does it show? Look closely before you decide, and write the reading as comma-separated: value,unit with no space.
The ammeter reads 0,A
